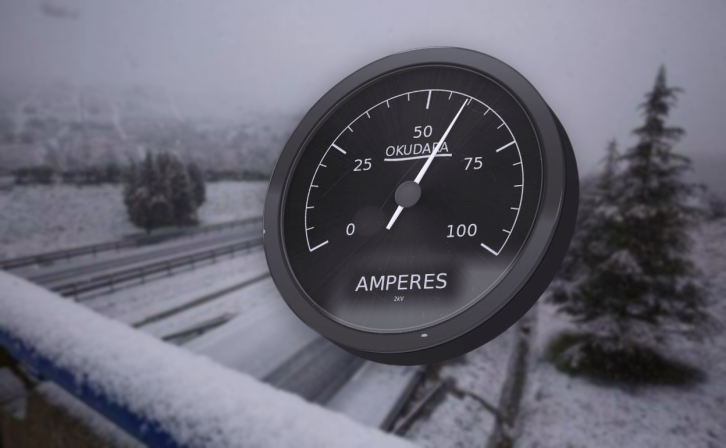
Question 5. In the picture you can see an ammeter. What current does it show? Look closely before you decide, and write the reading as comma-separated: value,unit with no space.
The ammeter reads 60,A
